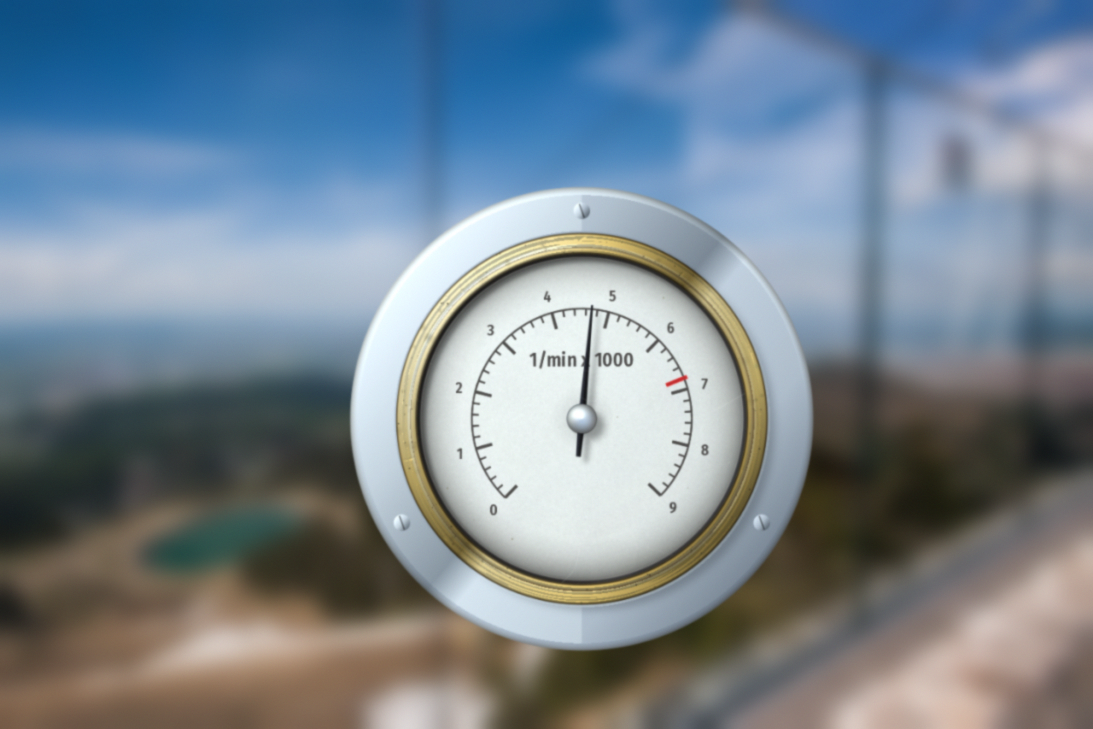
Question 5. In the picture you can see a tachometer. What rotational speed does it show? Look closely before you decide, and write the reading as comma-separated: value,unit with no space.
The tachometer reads 4700,rpm
